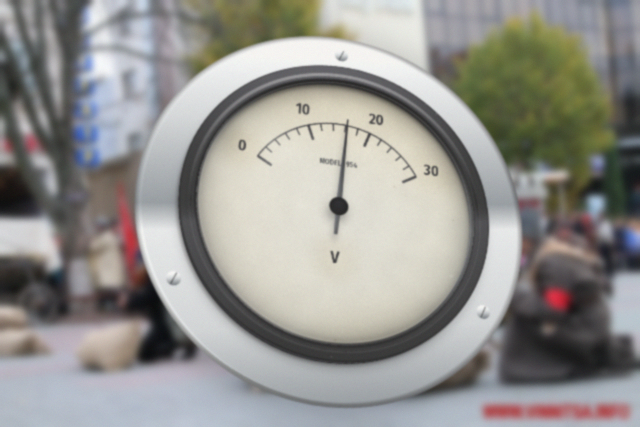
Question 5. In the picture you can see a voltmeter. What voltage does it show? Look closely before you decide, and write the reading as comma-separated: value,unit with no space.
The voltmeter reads 16,V
